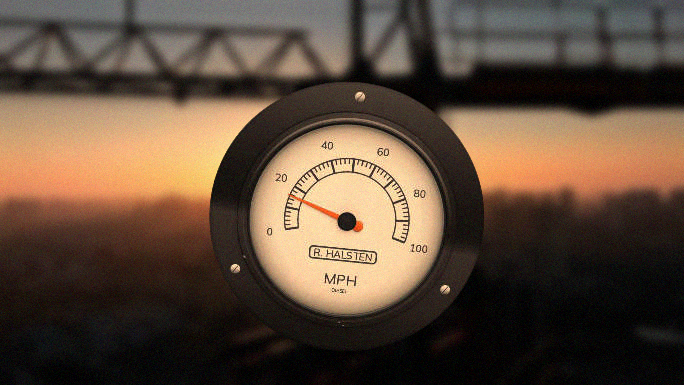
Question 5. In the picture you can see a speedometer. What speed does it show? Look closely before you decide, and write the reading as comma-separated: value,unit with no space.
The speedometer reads 16,mph
